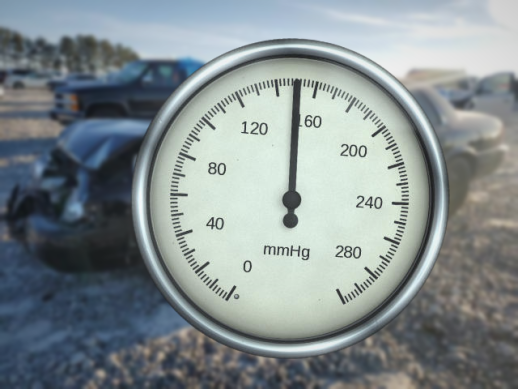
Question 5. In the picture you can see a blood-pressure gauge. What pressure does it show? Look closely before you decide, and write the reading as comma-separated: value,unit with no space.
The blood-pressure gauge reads 150,mmHg
